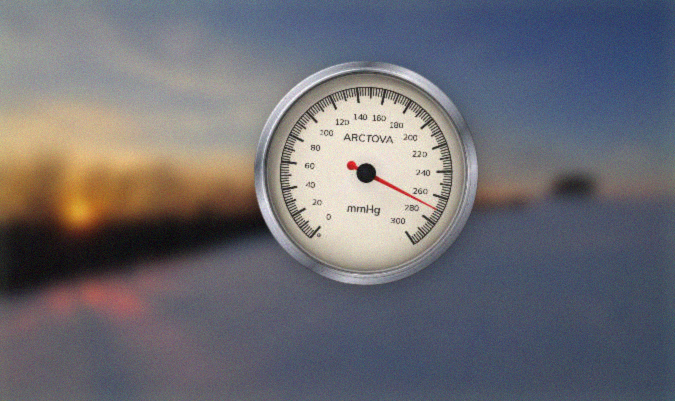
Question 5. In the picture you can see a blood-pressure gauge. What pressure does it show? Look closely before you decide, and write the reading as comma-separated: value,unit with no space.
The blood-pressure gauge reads 270,mmHg
